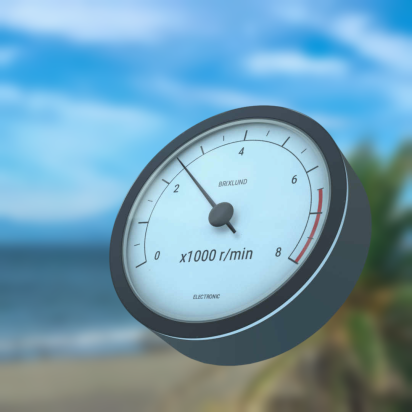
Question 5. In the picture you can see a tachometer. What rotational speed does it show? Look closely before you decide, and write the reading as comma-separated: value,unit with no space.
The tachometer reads 2500,rpm
